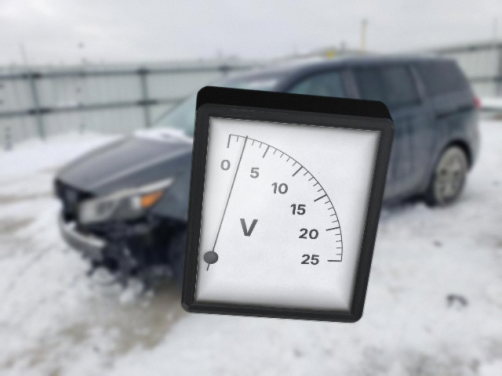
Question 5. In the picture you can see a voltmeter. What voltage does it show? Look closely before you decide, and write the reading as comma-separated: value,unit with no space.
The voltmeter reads 2,V
